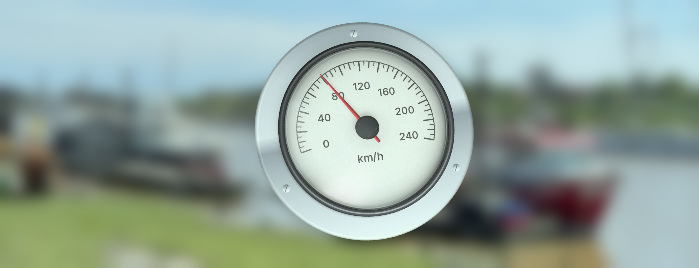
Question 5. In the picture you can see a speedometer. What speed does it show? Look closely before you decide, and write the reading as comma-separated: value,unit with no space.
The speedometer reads 80,km/h
